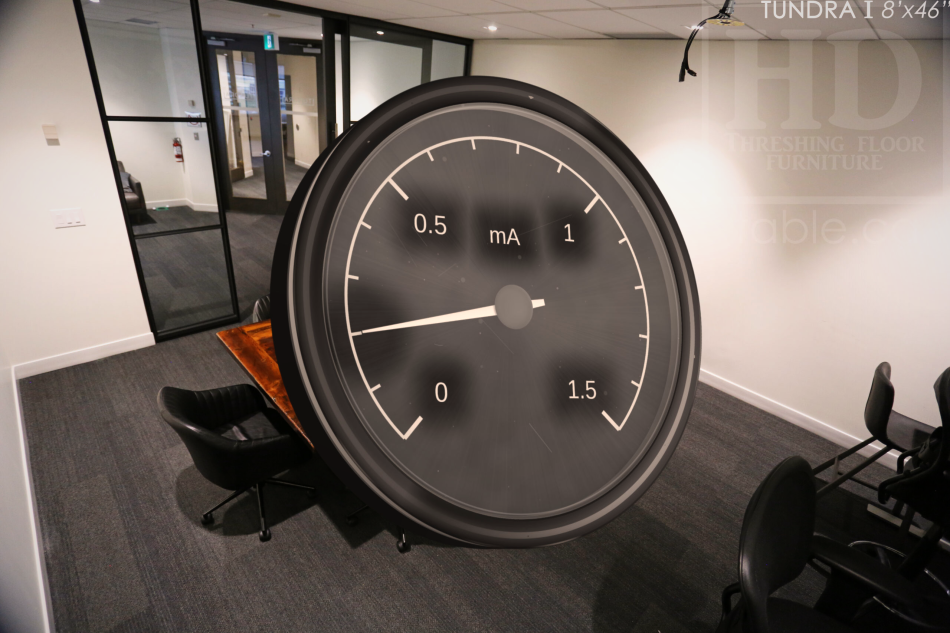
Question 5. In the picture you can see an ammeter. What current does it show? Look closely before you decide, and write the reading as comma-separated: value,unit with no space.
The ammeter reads 0.2,mA
